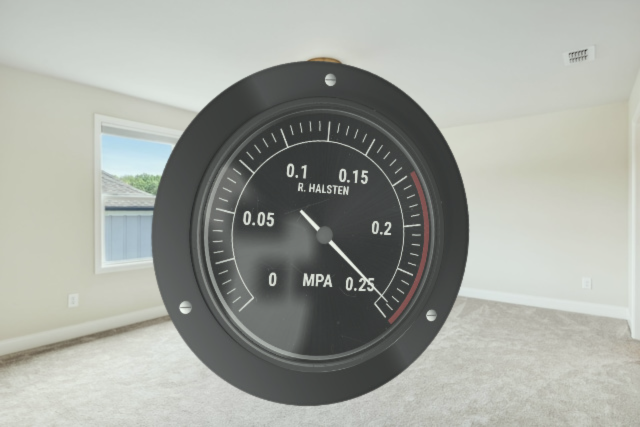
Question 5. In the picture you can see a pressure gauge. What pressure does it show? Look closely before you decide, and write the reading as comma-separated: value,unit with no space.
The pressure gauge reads 0.245,MPa
